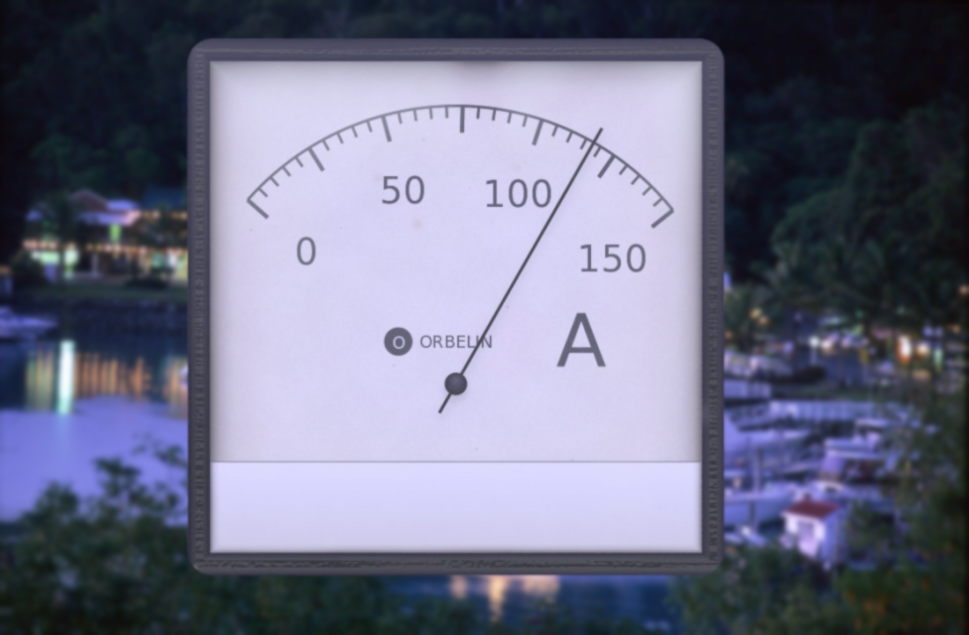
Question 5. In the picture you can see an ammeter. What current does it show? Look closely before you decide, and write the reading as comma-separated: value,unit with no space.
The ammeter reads 117.5,A
